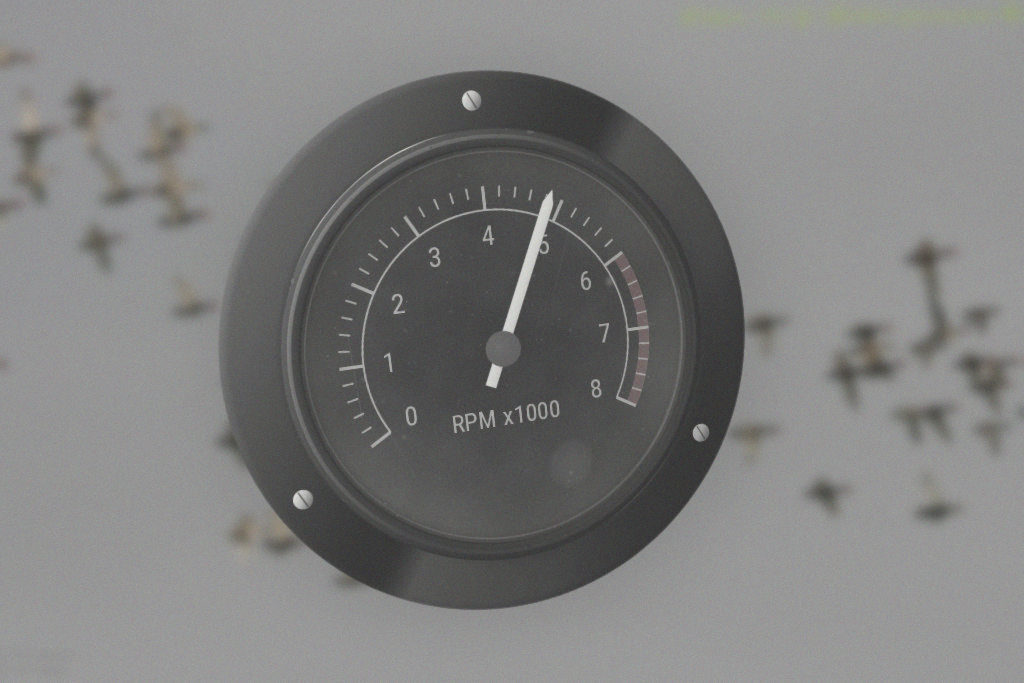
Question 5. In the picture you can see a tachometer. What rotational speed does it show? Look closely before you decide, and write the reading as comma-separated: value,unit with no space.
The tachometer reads 4800,rpm
